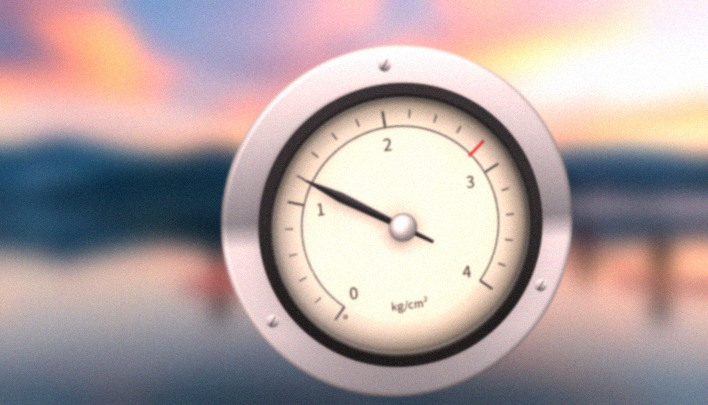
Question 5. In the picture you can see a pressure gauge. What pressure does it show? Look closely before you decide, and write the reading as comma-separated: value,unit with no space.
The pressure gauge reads 1.2,kg/cm²
